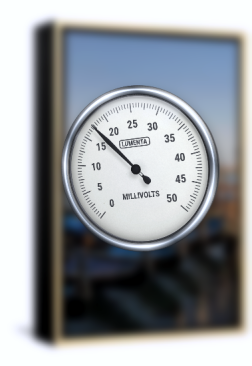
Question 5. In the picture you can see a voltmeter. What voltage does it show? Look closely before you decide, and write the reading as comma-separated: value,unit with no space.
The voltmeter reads 17.5,mV
